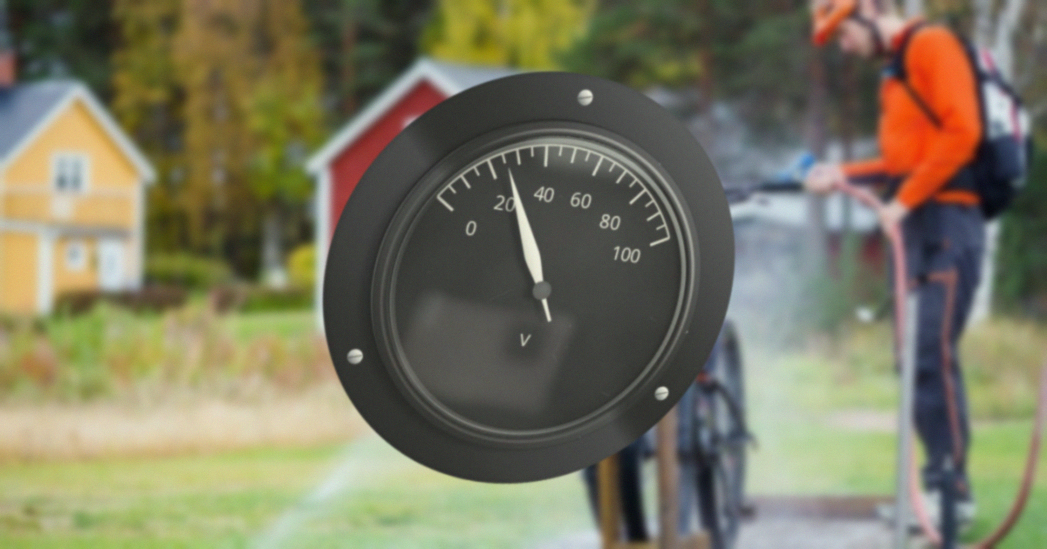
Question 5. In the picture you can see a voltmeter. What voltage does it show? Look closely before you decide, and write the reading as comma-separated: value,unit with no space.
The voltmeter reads 25,V
